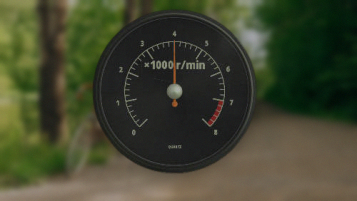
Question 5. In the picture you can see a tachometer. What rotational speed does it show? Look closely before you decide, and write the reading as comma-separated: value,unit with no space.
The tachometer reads 4000,rpm
